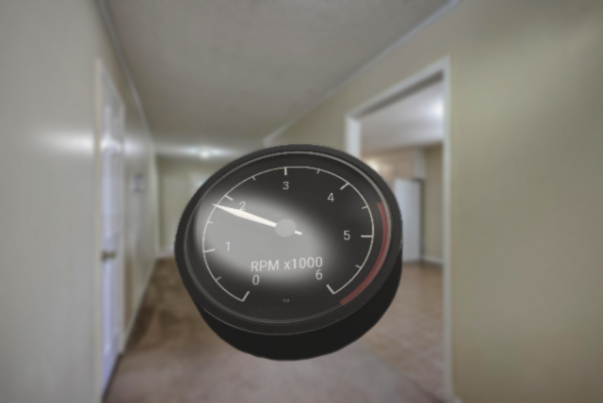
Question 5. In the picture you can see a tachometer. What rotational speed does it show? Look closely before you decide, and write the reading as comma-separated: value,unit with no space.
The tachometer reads 1750,rpm
